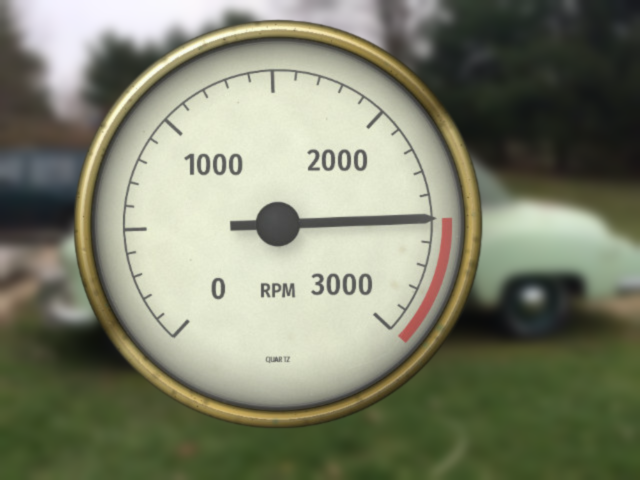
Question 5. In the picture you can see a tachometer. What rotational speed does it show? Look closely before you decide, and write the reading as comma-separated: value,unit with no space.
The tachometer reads 2500,rpm
